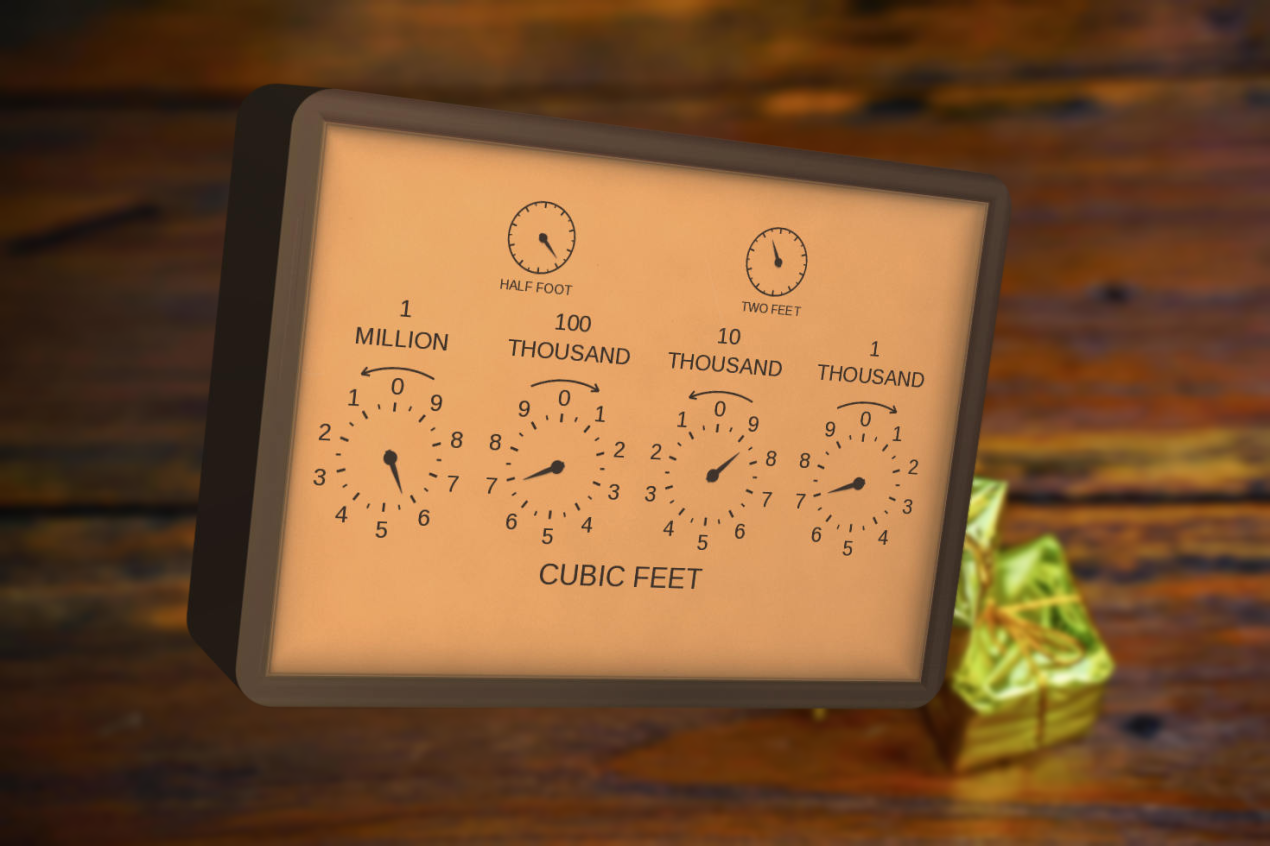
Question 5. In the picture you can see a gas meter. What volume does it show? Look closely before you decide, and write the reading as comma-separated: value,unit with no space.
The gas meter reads 568700,ft³
